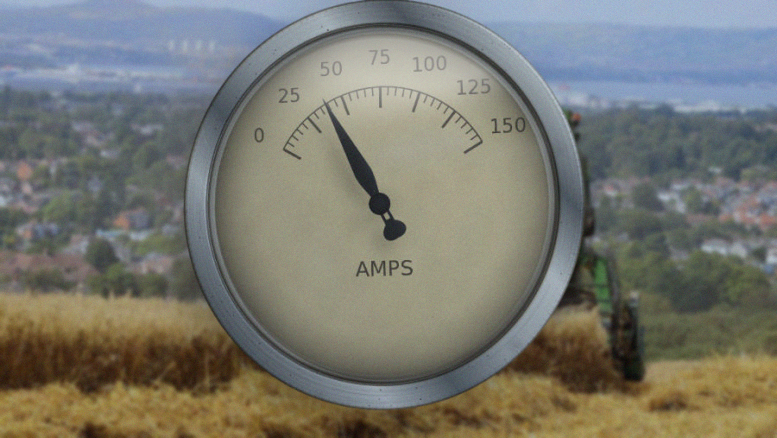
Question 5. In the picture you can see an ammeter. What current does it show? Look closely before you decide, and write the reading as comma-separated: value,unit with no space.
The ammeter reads 40,A
